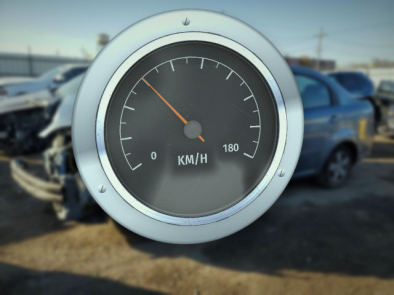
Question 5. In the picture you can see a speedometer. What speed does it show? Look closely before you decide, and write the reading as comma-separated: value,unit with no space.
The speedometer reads 60,km/h
